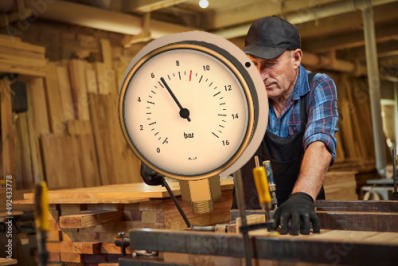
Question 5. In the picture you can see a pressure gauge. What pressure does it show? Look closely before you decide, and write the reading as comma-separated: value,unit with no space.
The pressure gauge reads 6.5,bar
